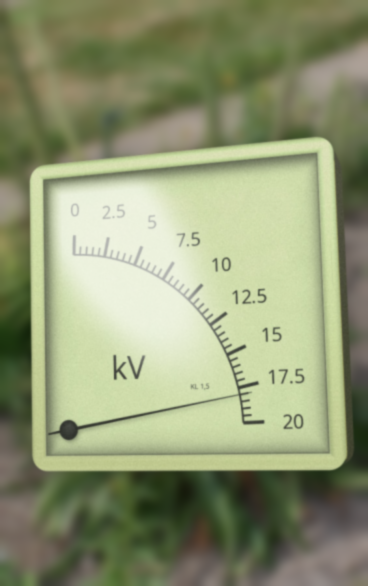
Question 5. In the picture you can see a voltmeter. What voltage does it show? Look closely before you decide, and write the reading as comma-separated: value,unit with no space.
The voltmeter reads 18,kV
